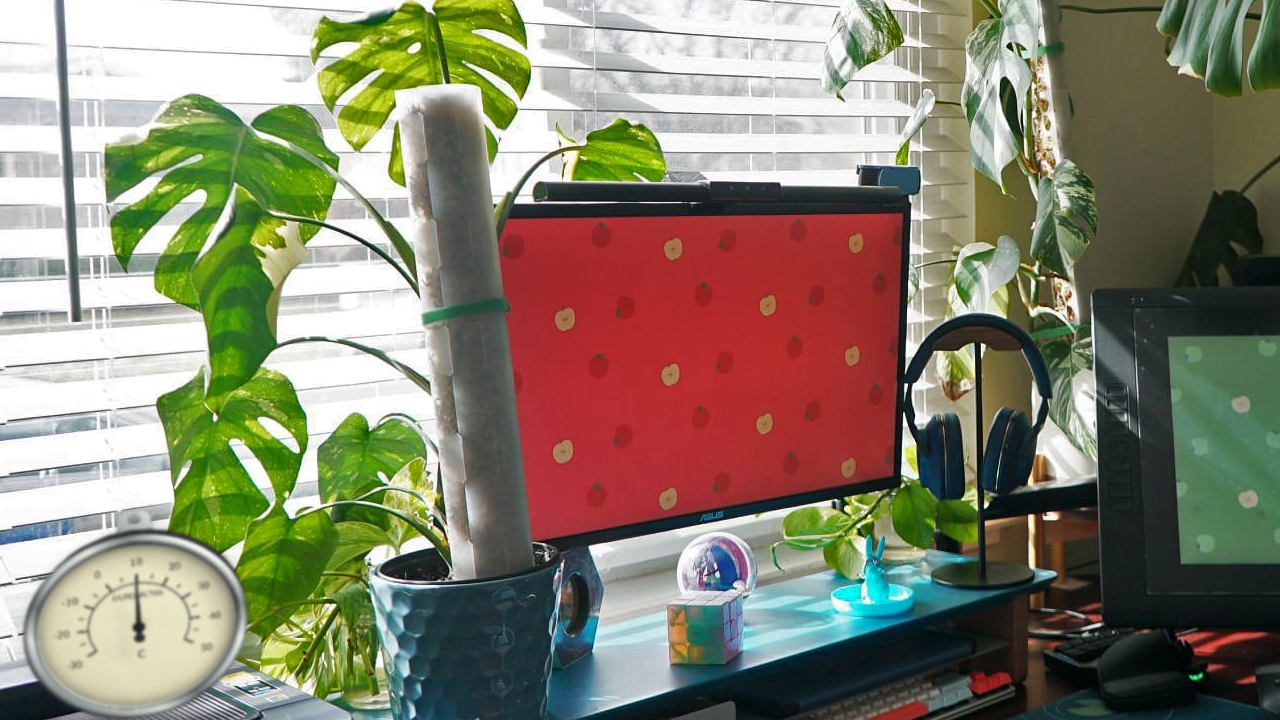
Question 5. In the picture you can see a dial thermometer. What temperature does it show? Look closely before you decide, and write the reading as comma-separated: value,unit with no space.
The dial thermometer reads 10,°C
